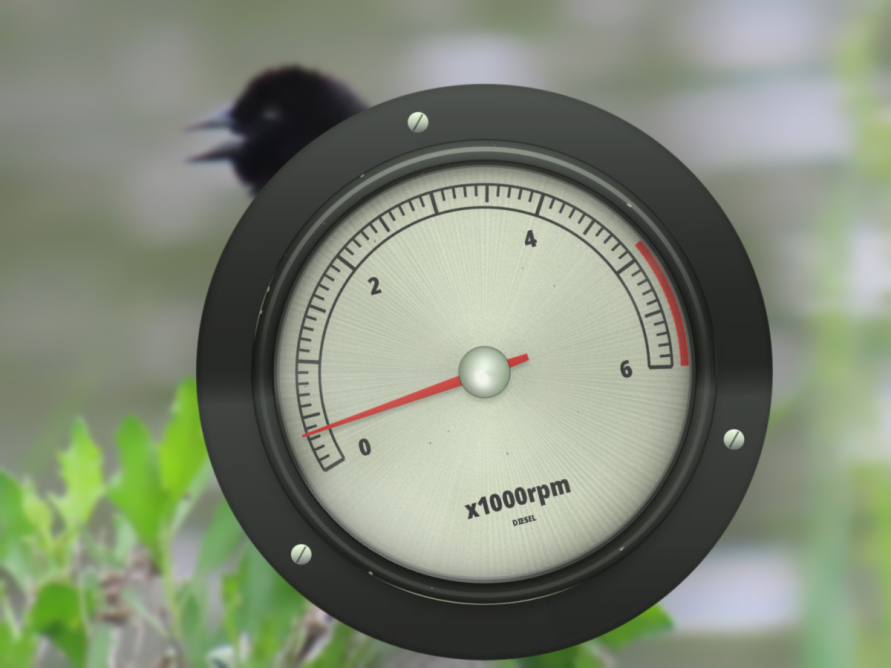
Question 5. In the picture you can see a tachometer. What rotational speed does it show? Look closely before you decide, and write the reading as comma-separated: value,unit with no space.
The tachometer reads 350,rpm
